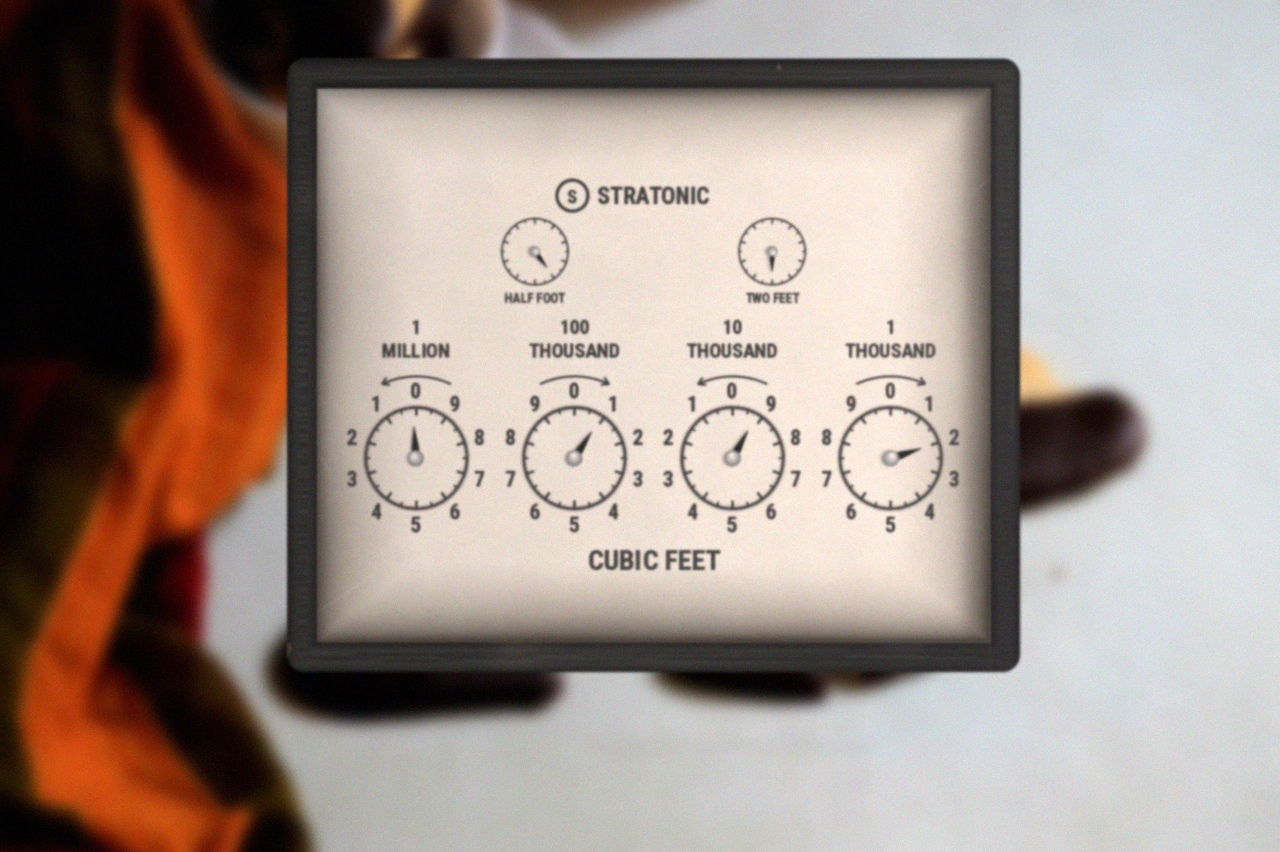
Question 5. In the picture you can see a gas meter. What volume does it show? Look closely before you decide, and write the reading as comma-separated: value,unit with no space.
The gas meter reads 9200,ft³
